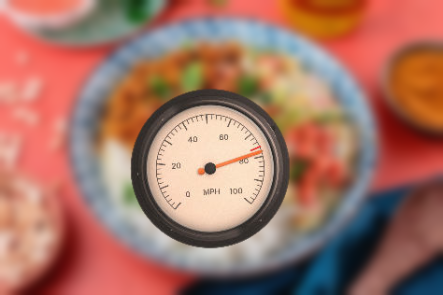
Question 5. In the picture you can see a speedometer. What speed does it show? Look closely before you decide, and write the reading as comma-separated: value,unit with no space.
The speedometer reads 78,mph
